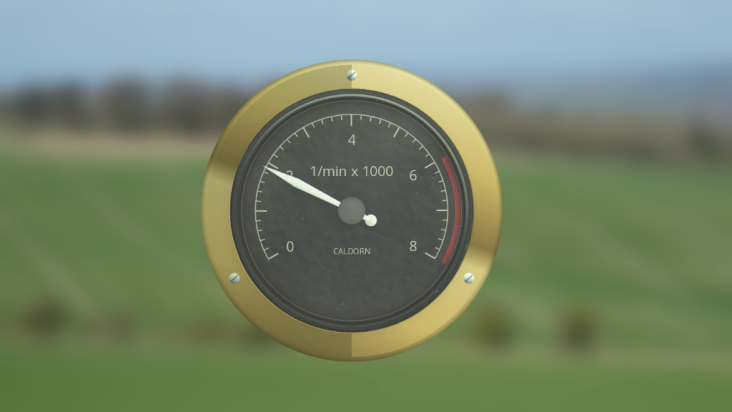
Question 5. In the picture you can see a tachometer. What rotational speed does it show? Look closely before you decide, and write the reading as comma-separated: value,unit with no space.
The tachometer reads 1900,rpm
